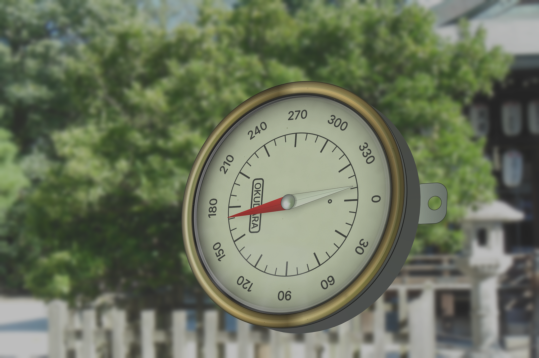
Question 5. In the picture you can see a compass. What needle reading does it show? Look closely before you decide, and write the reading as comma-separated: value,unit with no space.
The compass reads 170,°
